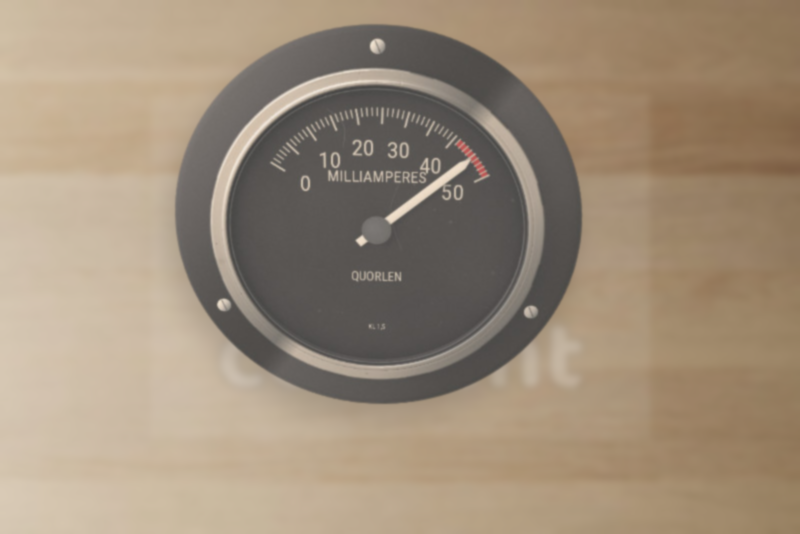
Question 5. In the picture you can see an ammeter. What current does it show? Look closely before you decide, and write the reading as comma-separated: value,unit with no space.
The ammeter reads 45,mA
